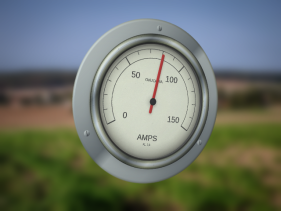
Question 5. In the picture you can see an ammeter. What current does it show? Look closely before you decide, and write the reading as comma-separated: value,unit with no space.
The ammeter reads 80,A
